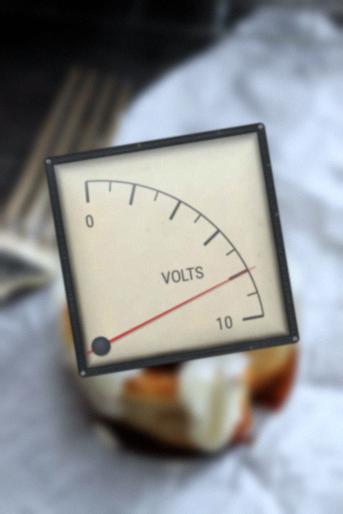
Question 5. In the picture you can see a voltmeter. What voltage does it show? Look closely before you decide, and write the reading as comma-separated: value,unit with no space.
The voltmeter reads 8,V
